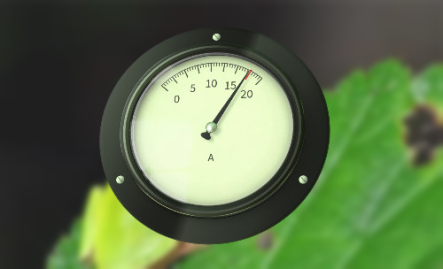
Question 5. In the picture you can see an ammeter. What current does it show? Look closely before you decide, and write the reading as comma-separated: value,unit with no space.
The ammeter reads 17.5,A
